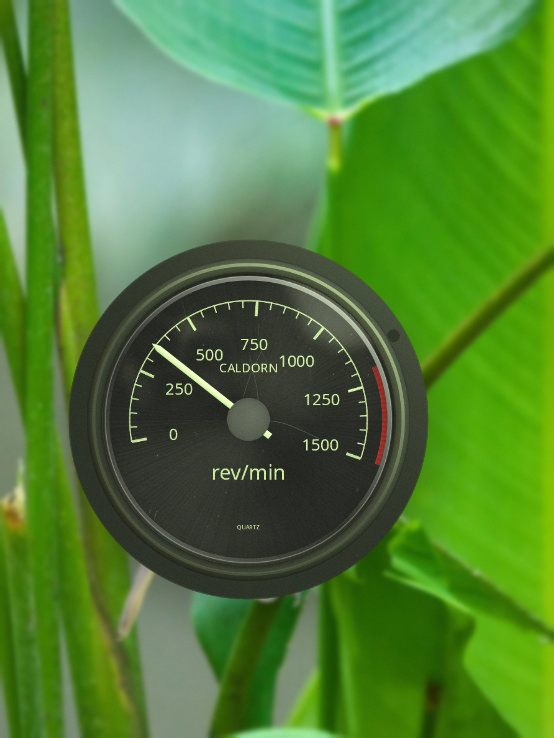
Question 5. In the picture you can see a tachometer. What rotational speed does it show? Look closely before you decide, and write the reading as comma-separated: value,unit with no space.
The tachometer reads 350,rpm
